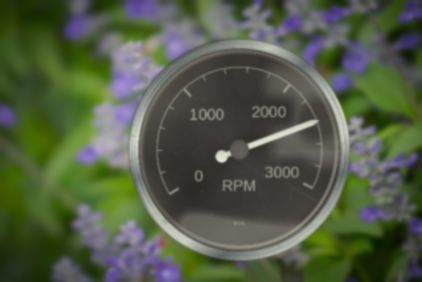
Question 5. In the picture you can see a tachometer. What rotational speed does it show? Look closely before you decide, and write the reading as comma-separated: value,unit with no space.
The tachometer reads 2400,rpm
